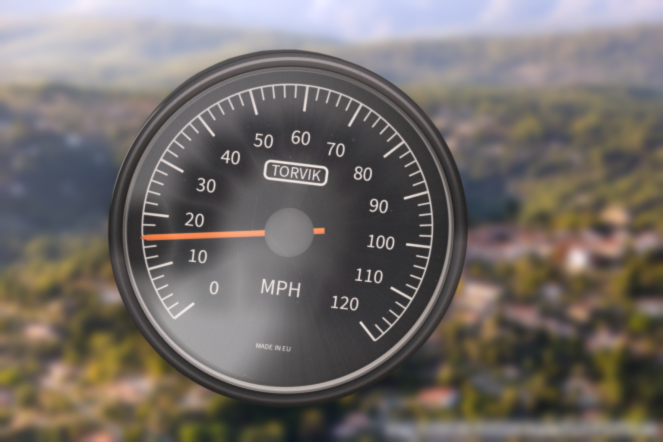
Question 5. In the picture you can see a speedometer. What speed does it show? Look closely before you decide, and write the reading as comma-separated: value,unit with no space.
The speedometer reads 16,mph
